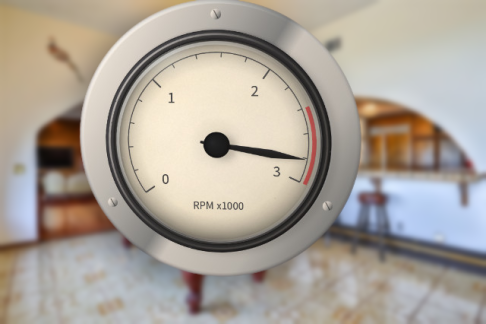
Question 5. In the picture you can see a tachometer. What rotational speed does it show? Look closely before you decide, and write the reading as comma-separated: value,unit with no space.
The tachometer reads 2800,rpm
